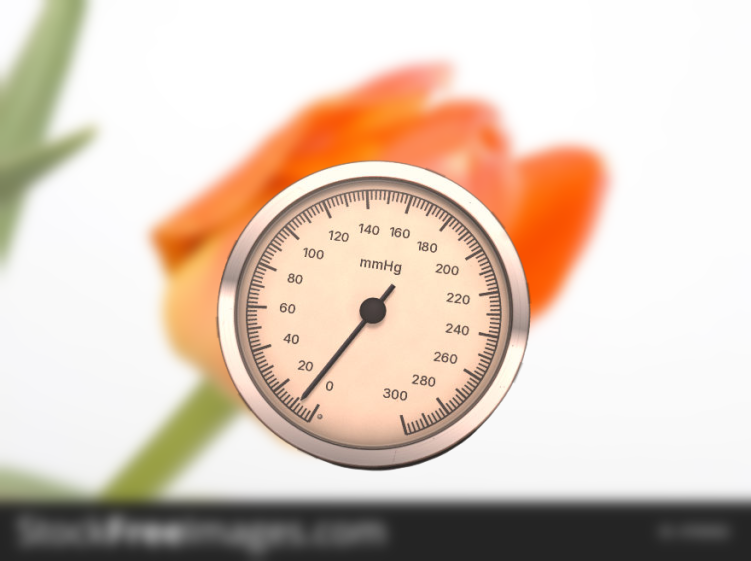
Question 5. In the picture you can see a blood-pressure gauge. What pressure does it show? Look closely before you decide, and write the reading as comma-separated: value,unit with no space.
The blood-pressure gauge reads 8,mmHg
